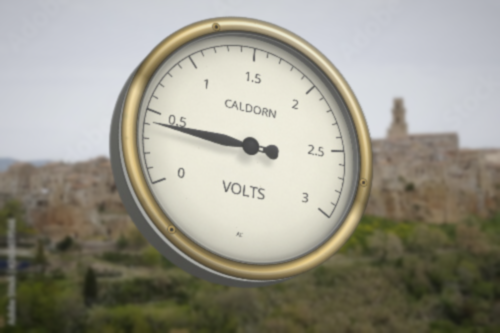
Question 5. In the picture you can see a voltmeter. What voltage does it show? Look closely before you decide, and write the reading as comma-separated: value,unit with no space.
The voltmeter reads 0.4,V
